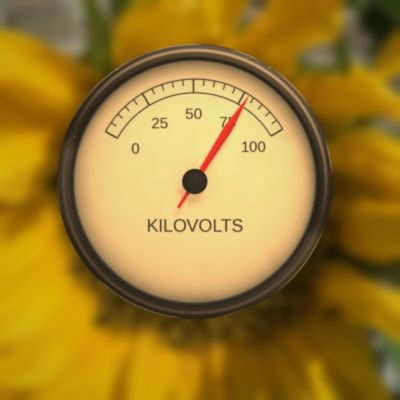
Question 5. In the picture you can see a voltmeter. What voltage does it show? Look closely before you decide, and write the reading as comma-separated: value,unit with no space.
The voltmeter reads 77.5,kV
